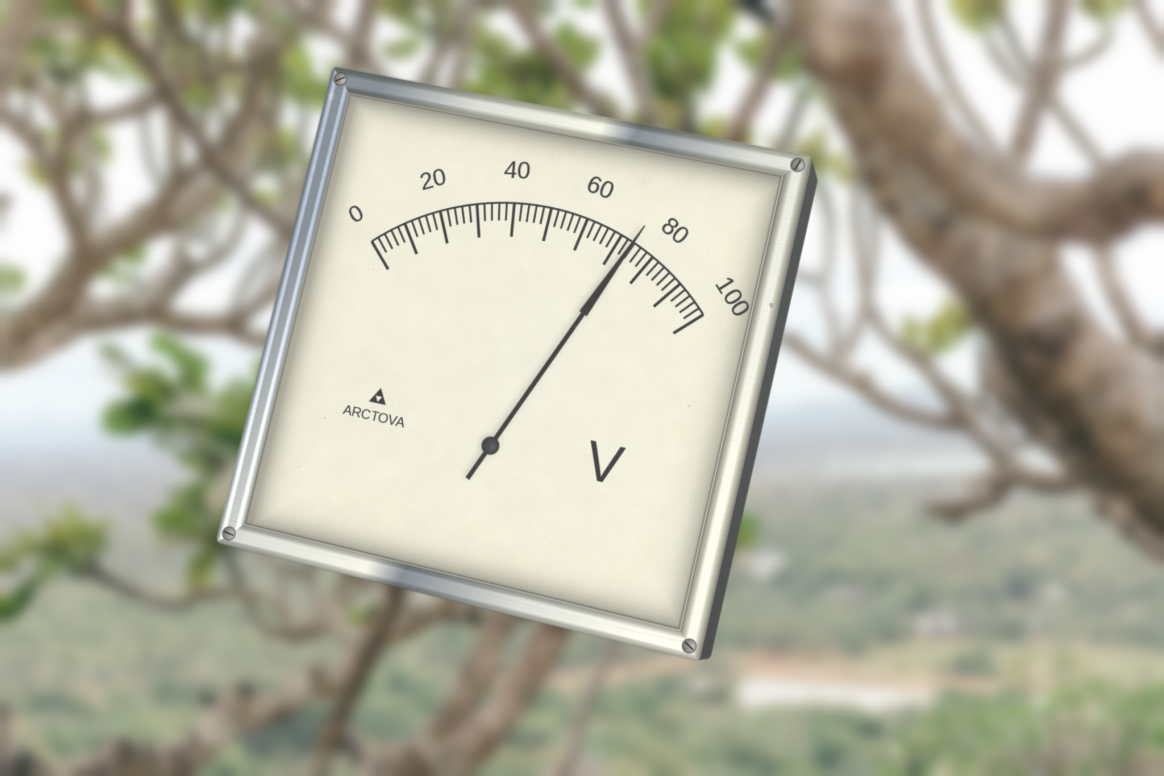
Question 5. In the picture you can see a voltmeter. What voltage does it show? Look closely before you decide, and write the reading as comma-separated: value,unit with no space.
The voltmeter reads 74,V
